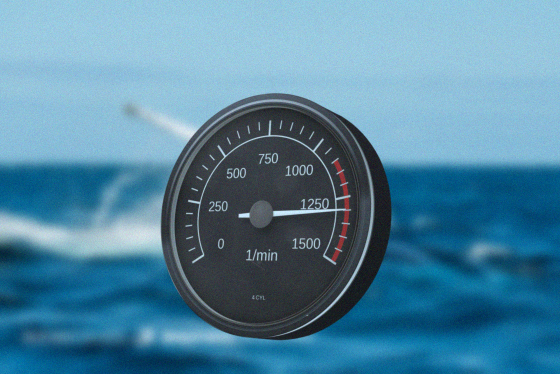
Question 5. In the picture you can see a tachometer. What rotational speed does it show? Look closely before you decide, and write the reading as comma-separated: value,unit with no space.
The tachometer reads 1300,rpm
